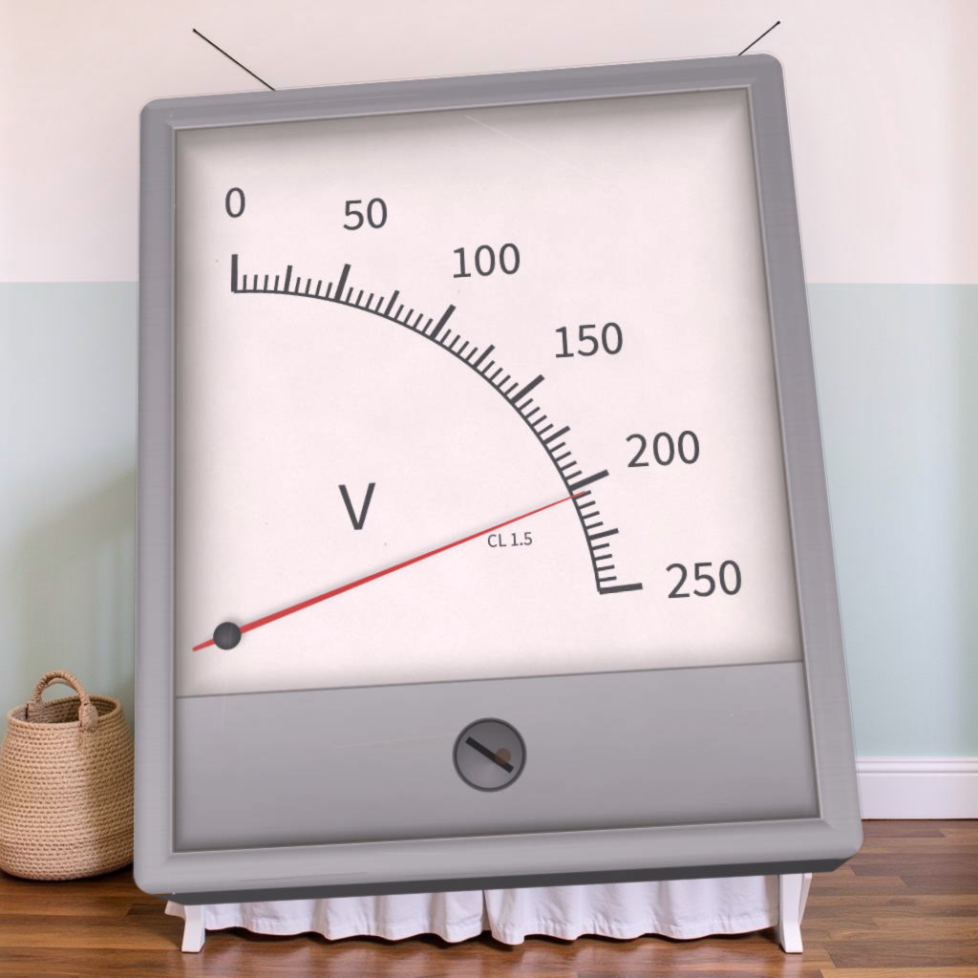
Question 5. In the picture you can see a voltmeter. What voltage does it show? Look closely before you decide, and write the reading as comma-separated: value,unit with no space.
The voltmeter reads 205,V
